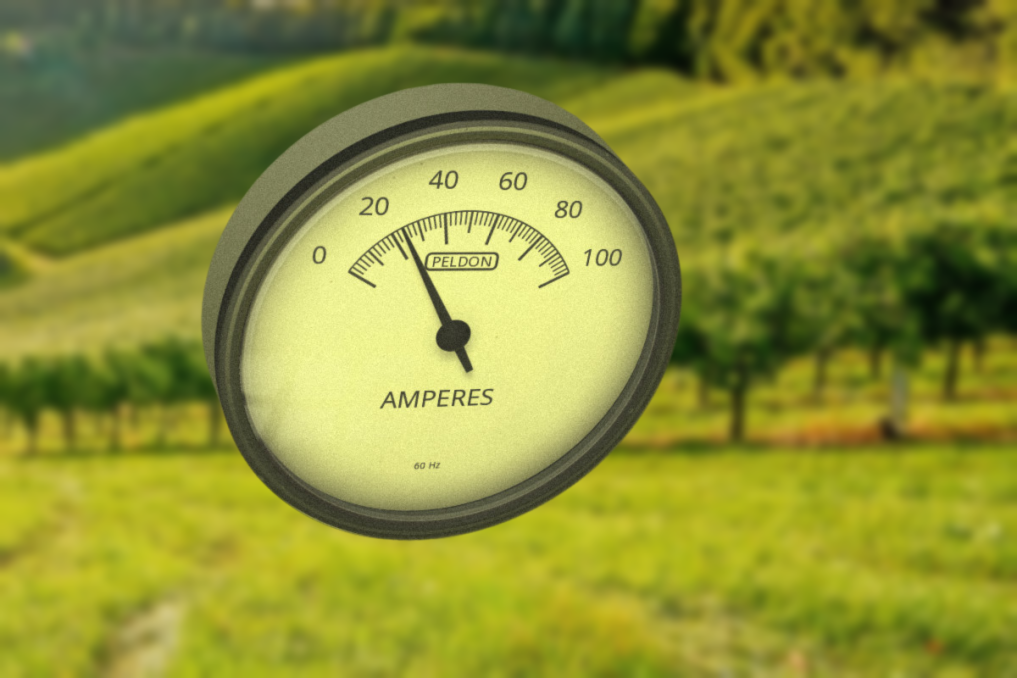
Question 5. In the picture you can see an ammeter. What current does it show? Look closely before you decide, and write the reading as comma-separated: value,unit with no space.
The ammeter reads 24,A
